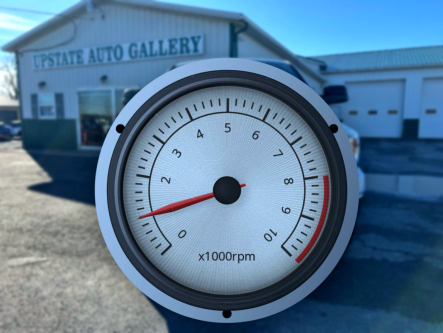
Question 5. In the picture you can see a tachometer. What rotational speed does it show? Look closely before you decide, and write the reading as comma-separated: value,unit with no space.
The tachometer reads 1000,rpm
